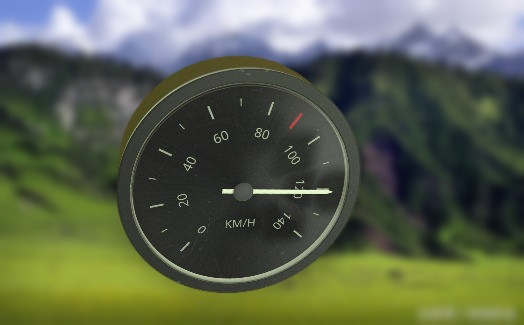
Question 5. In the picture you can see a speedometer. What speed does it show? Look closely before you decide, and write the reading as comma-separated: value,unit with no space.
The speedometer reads 120,km/h
